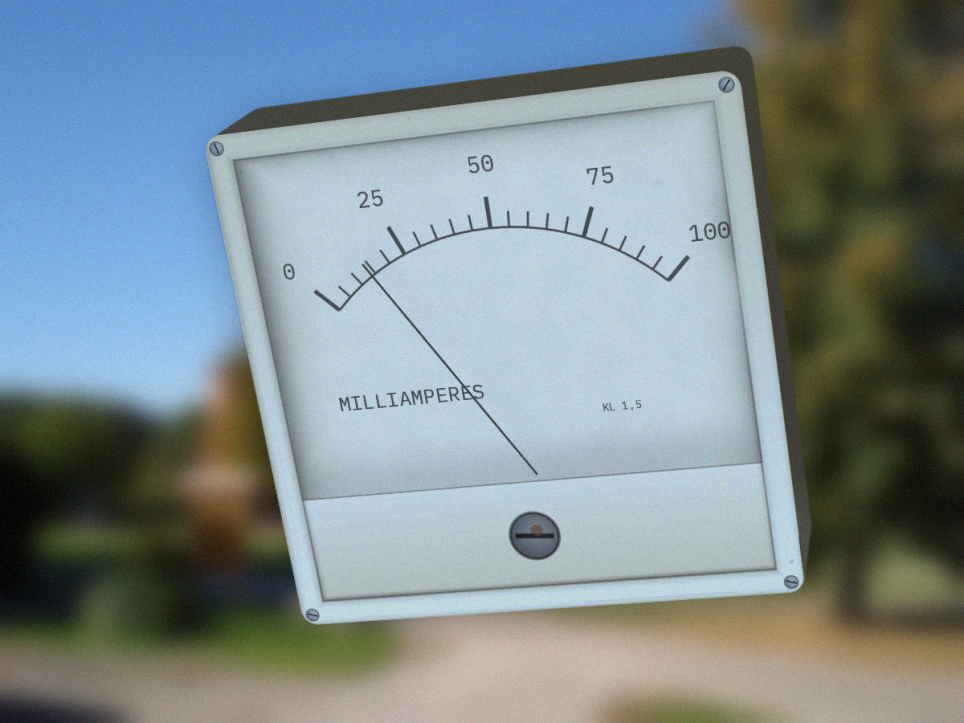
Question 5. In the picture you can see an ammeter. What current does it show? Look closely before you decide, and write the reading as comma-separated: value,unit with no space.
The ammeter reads 15,mA
